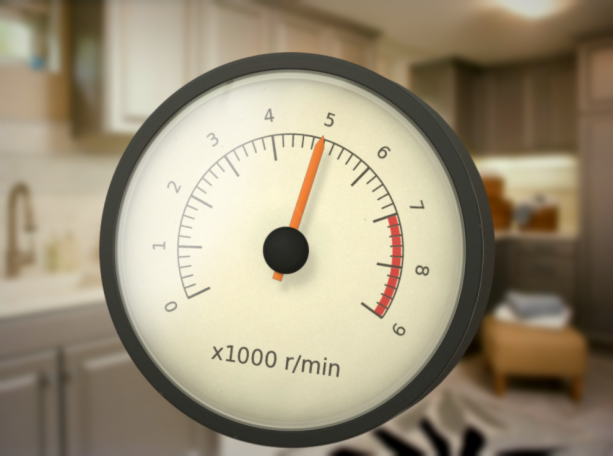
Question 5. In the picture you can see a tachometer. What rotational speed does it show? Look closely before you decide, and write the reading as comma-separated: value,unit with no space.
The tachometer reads 5000,rpm
